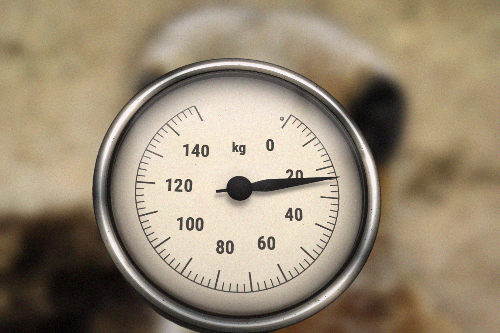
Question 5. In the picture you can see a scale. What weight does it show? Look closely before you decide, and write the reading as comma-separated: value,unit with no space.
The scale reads 24,kg
